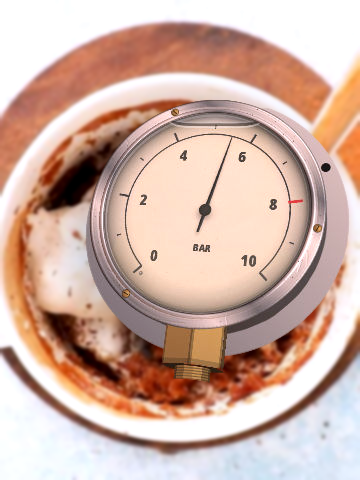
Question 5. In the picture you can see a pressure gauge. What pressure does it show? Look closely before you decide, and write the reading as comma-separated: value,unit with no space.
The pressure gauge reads 5.5,bar
